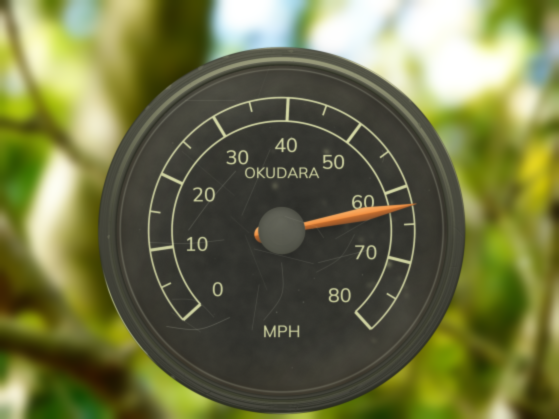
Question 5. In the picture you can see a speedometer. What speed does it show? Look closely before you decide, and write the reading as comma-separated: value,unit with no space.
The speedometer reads 62.5,mph
